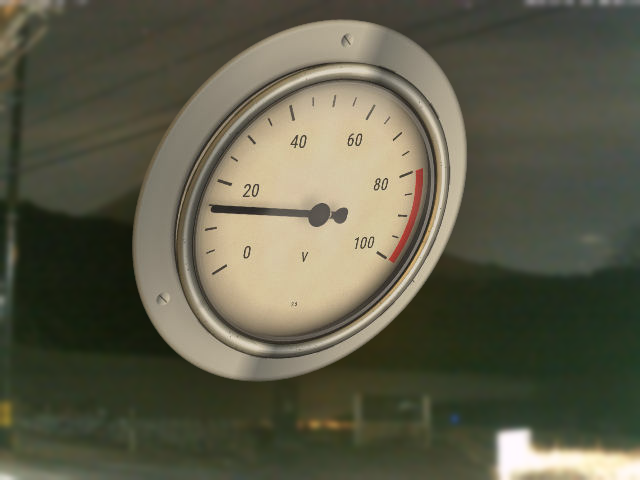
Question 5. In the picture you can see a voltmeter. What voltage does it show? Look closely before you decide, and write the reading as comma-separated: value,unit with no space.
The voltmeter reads 15,V
